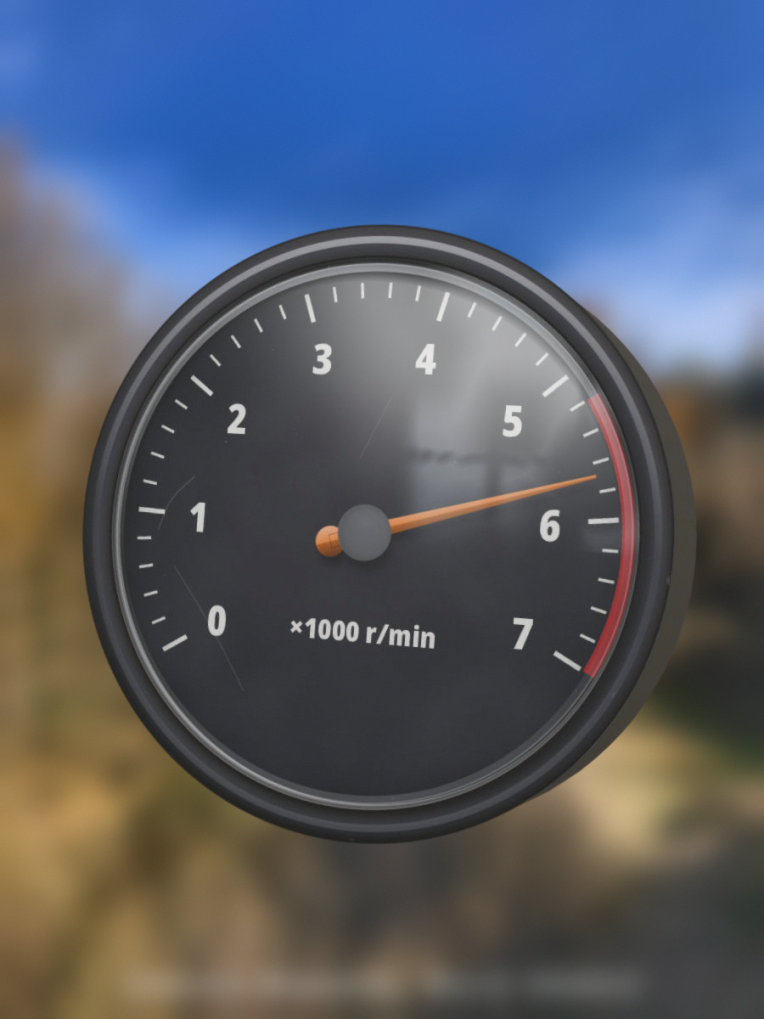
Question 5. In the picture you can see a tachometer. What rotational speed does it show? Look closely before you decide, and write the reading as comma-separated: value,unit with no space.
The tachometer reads 5700,rpm
